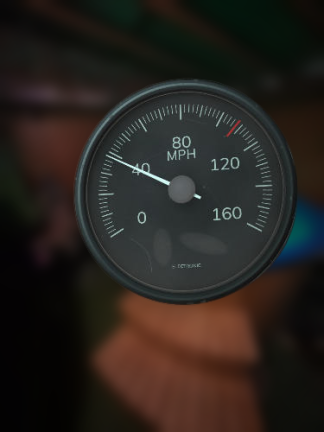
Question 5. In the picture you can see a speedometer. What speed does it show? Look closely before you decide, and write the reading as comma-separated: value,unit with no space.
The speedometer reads 38,mph
